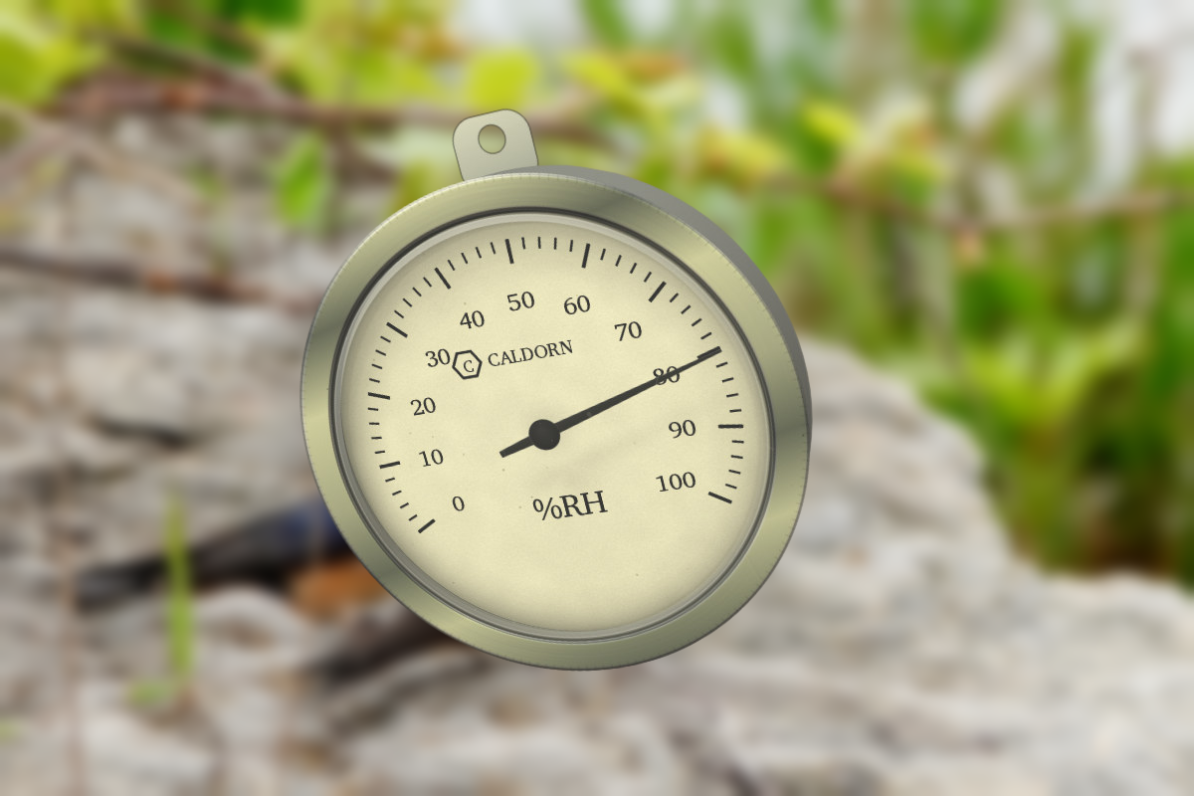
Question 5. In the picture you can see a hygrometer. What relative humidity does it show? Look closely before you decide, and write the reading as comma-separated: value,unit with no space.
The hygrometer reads 80,%
